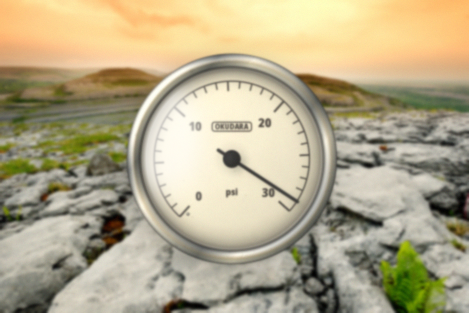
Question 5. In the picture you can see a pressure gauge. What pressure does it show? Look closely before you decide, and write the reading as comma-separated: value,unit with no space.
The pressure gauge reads 29,psi
